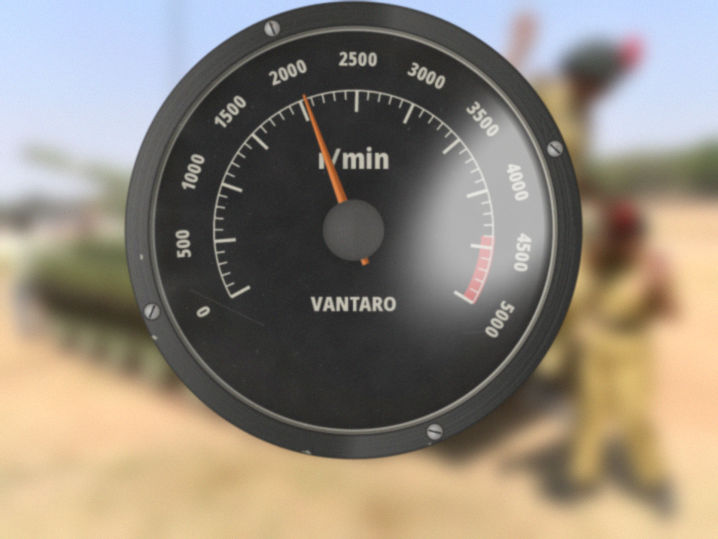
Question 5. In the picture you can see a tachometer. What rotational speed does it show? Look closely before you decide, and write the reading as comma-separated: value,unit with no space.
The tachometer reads 2050,rpm
